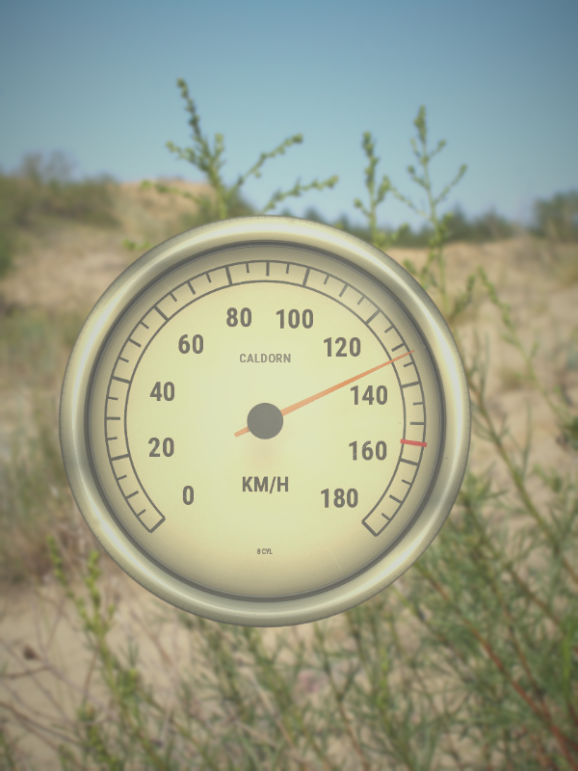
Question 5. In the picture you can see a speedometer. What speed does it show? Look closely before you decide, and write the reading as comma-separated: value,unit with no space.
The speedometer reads 132.5,km/h
